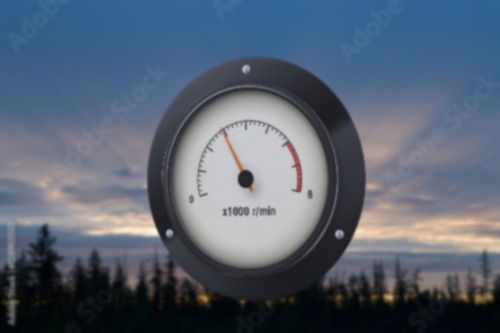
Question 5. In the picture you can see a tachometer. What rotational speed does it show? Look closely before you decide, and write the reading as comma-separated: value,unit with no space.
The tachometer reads 3000,rpm
